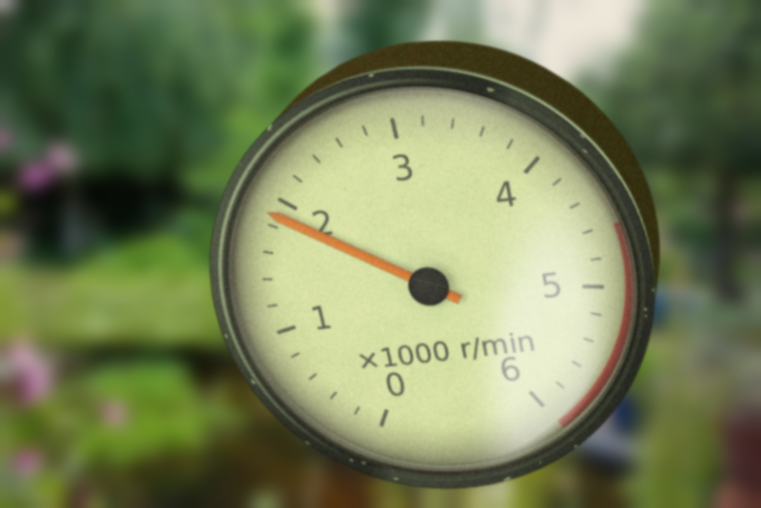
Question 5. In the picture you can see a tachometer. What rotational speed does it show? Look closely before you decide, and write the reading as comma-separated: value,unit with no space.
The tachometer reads 1900,rpm
